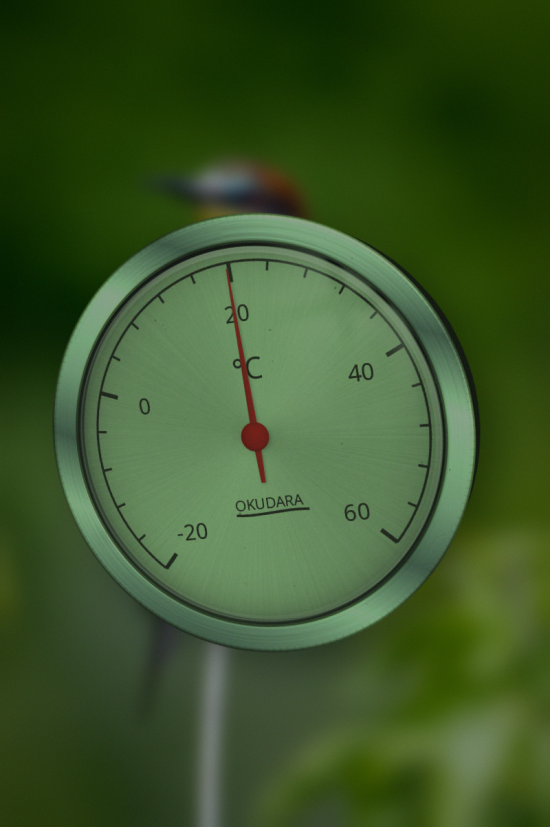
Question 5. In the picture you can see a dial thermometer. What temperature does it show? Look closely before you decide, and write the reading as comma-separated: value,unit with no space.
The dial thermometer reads 20,°C
